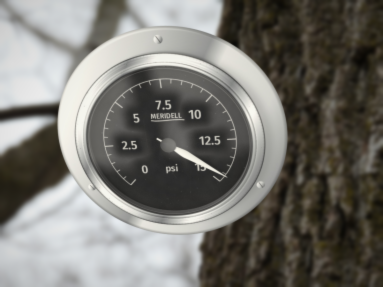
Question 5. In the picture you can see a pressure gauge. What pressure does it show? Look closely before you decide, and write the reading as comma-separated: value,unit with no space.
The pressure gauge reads 14.5,psi
